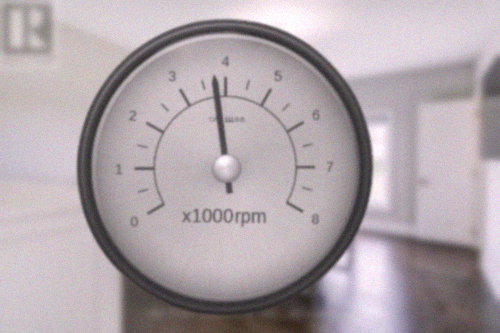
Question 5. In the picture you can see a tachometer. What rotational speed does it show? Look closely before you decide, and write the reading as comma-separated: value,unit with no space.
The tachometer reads 3750,rpm
